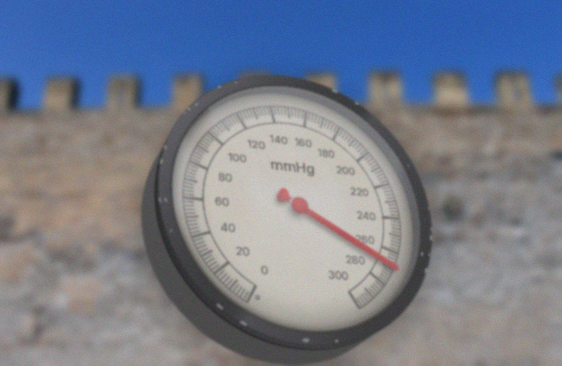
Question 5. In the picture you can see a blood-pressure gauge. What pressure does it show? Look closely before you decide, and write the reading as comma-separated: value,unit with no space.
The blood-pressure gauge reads 270,mmHg
